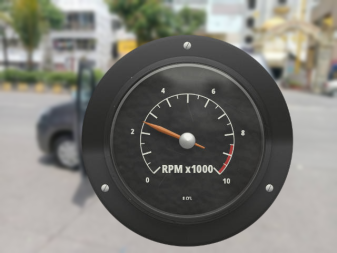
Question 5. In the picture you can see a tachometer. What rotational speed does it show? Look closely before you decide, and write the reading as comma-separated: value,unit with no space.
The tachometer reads 2500,rpm
